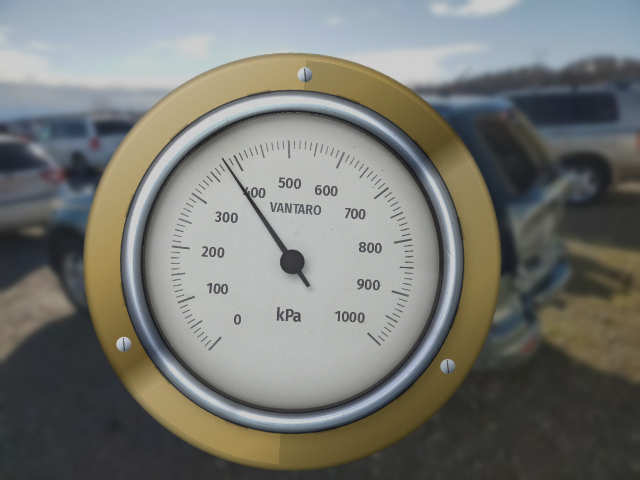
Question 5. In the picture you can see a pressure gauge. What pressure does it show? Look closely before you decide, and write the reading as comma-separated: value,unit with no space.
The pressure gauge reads 380,kPa
